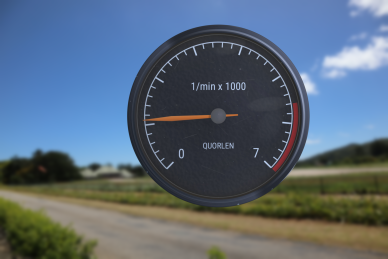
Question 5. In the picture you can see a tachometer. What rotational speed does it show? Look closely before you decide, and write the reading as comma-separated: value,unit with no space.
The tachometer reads 1100,rpm
